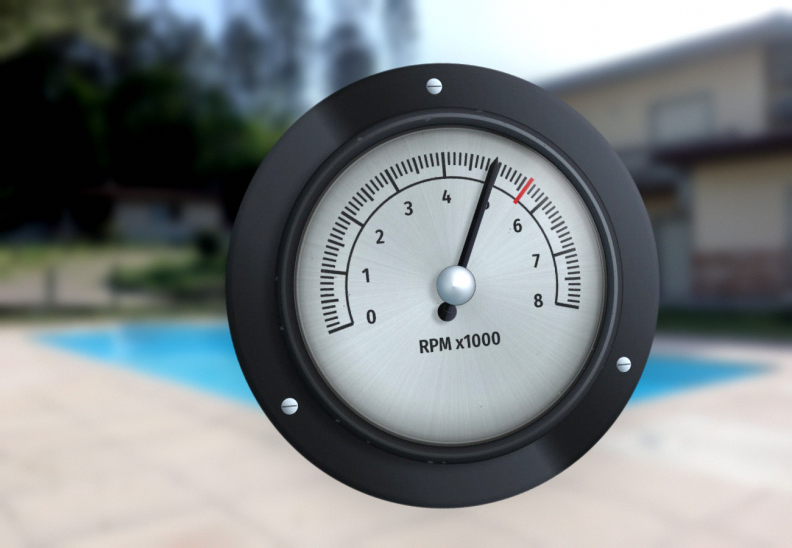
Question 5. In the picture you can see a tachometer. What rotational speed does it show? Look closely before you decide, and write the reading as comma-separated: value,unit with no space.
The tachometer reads 4900,rpm
